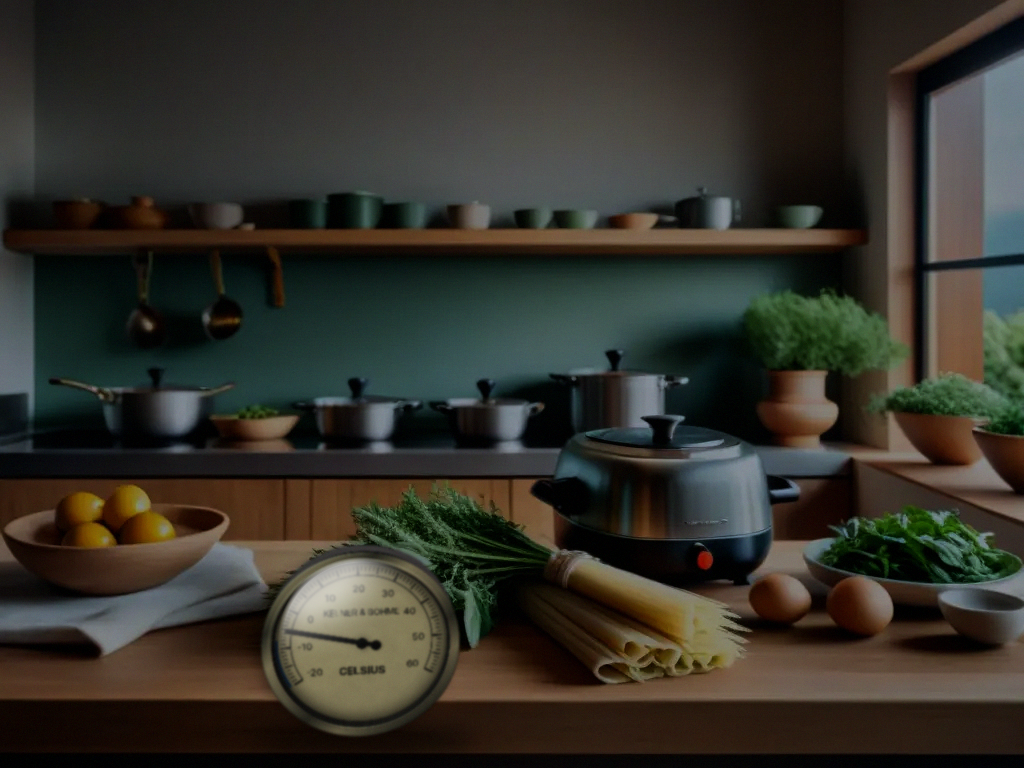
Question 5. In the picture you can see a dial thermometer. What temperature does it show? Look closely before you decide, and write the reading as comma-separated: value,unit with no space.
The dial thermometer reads -5,°C
